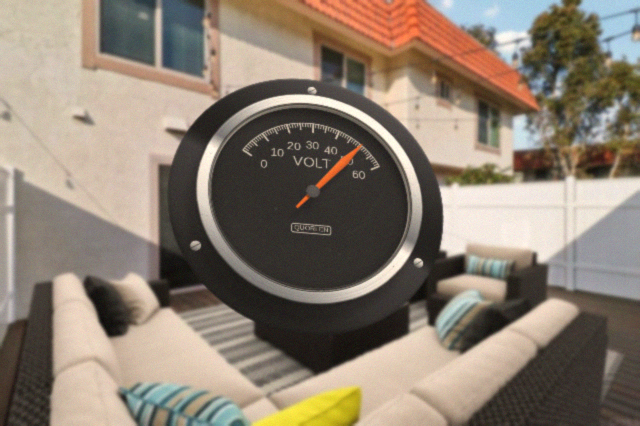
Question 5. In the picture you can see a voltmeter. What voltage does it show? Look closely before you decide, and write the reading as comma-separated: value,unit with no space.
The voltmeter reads 50,V
